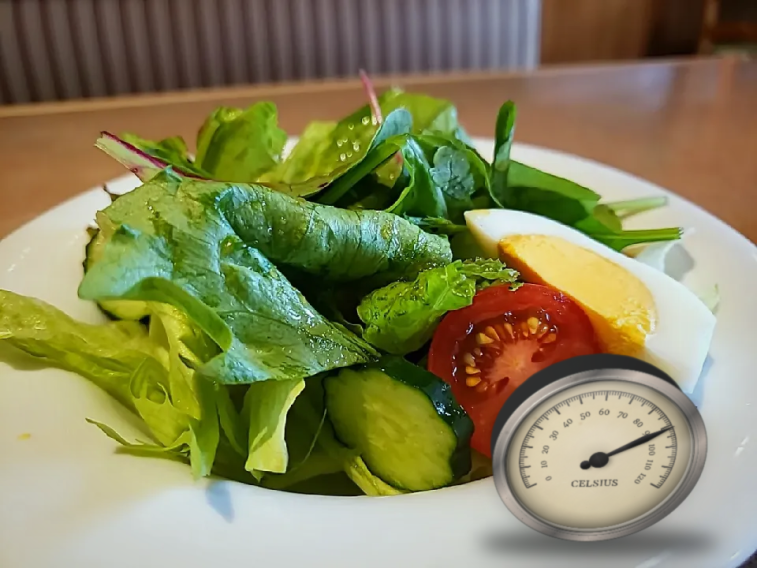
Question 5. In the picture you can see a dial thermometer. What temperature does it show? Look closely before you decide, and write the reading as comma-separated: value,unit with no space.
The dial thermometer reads 90,°C
